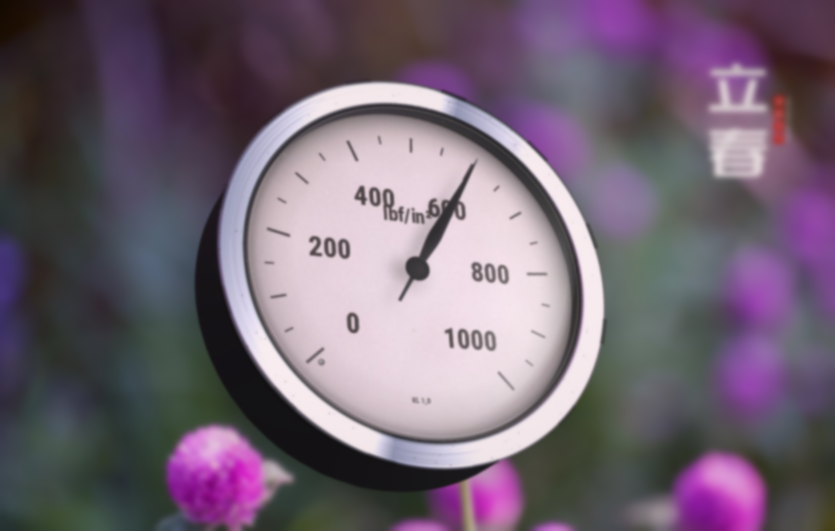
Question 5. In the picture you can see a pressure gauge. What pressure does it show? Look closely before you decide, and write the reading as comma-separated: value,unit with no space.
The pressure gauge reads 600,psi
